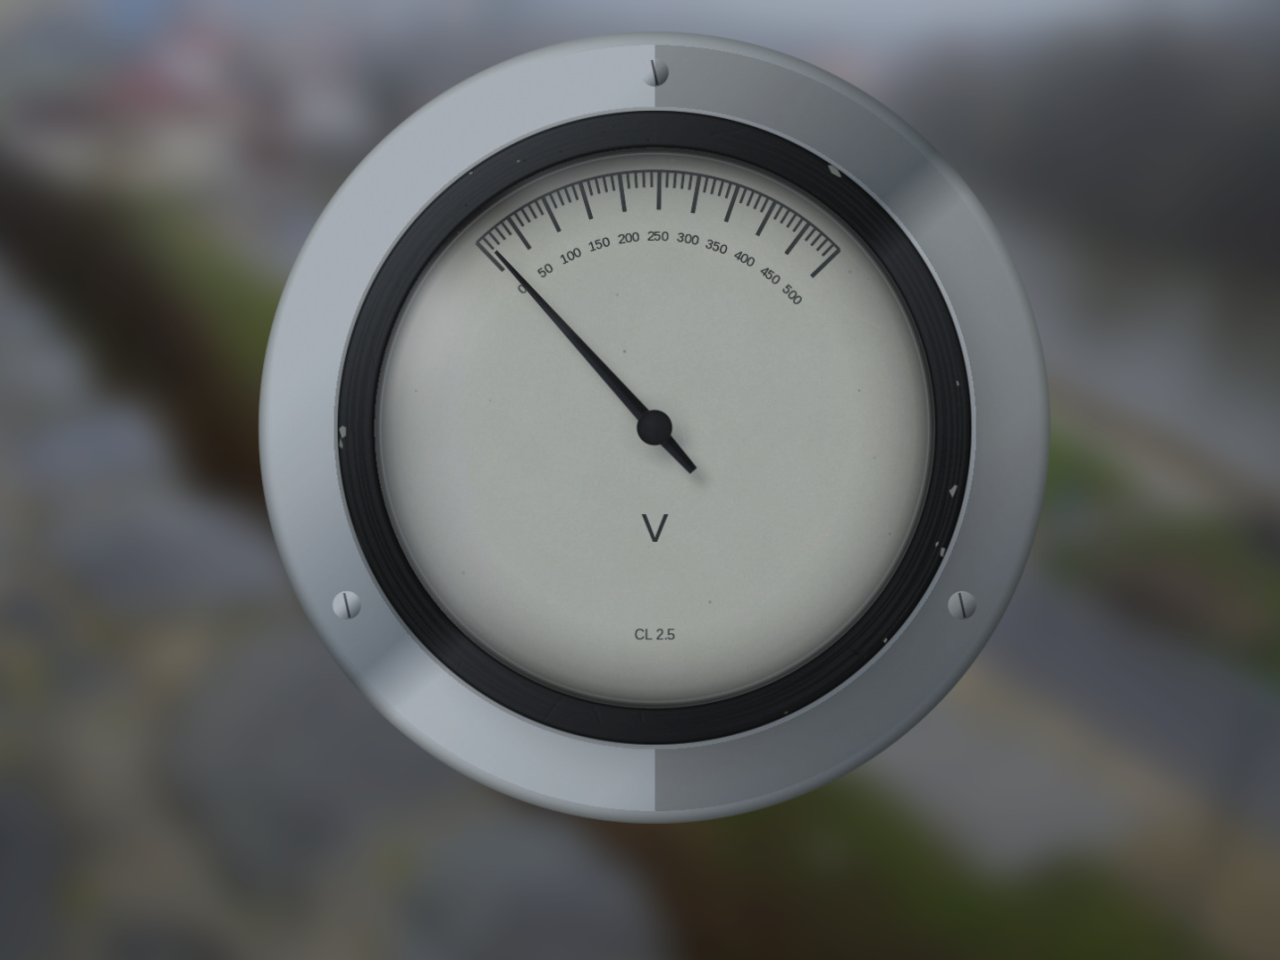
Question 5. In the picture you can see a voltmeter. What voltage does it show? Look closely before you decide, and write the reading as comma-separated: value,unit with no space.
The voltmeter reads 10,V
